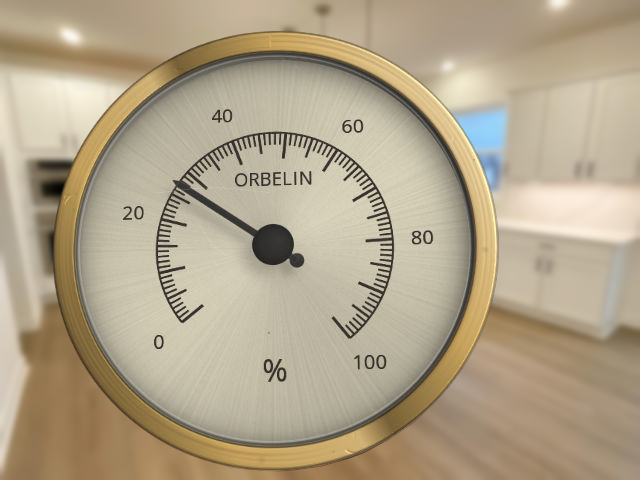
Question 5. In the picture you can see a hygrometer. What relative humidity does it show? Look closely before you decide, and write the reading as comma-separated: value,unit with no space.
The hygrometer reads 27,%
